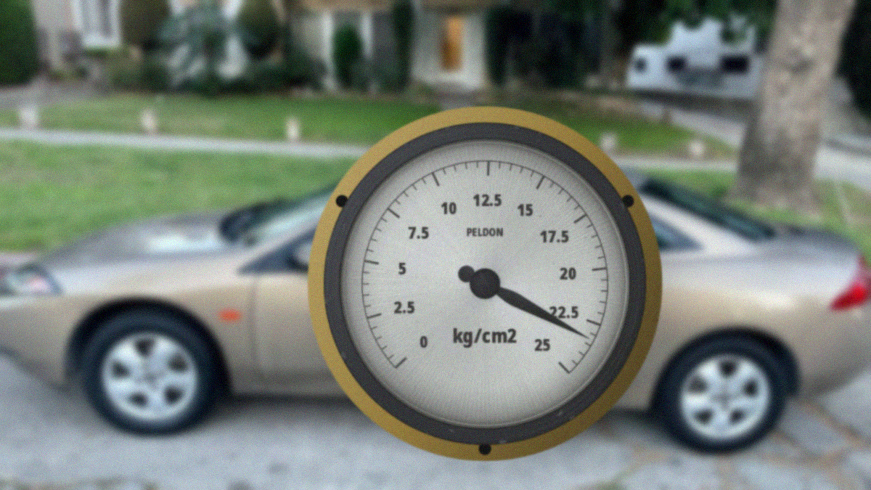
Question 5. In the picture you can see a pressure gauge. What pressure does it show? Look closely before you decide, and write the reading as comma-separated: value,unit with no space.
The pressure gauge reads 23.25,kg/cm²
